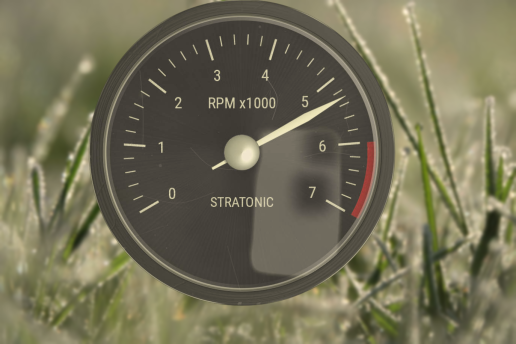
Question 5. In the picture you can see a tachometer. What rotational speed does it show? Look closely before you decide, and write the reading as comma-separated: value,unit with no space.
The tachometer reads 5300,rpm
